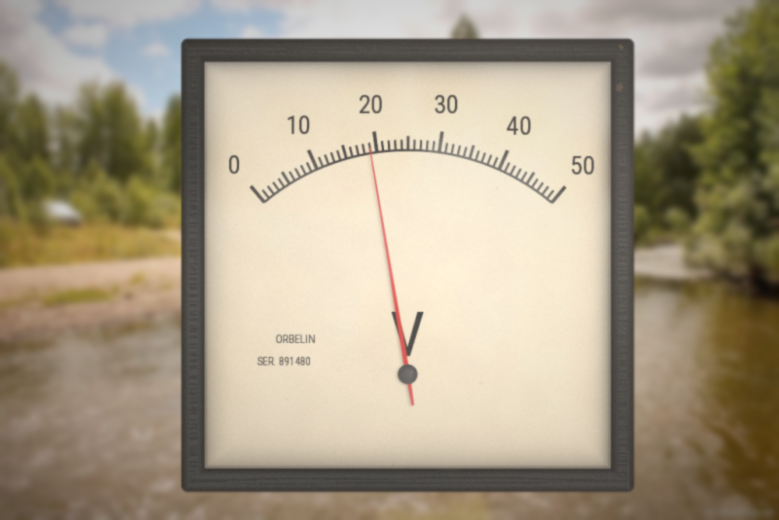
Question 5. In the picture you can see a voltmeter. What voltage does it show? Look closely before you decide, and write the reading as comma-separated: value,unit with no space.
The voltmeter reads 19,V
